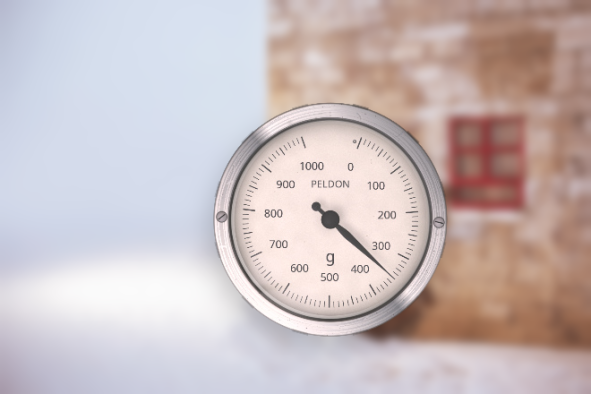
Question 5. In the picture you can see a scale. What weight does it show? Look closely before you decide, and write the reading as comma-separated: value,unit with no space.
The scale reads 350,g
